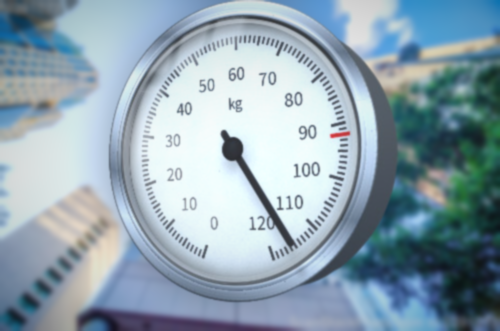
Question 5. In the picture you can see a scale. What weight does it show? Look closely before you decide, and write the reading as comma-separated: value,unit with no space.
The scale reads 115,kg
